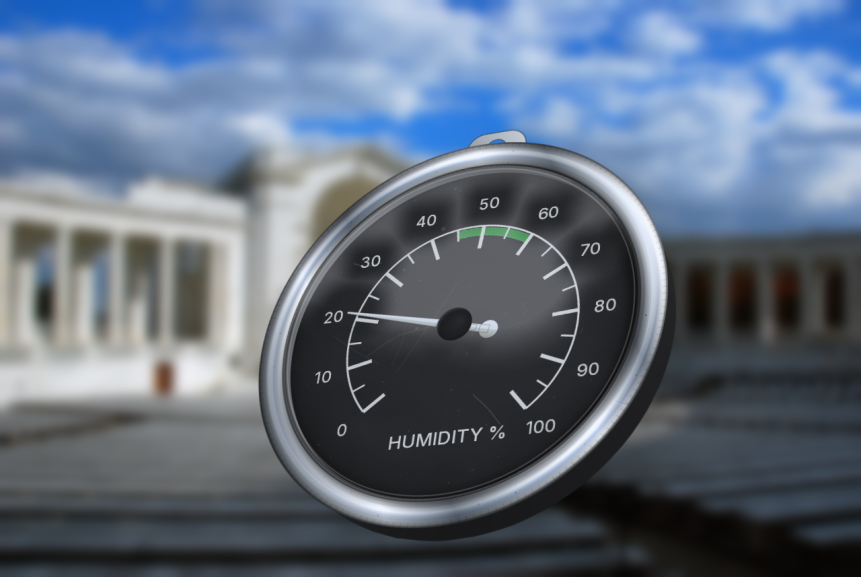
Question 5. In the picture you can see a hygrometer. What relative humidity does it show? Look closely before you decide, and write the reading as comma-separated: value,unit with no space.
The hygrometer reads 20,%
